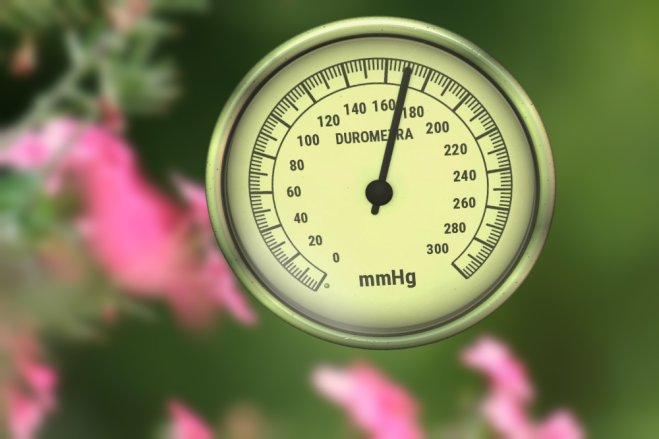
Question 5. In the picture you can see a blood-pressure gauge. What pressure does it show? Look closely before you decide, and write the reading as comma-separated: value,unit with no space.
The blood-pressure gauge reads 170,mmHg
